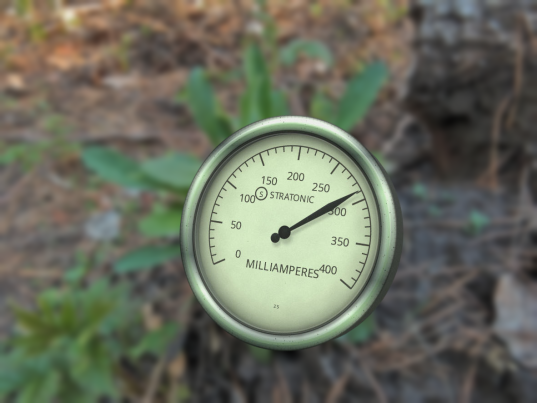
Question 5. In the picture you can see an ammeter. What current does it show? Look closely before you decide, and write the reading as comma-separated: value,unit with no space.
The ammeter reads 290,mA
